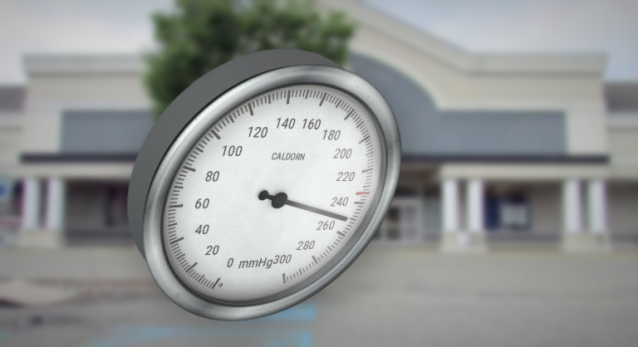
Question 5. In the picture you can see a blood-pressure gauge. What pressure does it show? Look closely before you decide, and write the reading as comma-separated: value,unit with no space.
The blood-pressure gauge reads 250,mmHg
